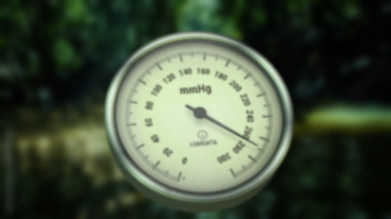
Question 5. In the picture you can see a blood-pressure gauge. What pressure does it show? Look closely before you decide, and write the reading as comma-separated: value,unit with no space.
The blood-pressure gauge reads 270,mmHg
